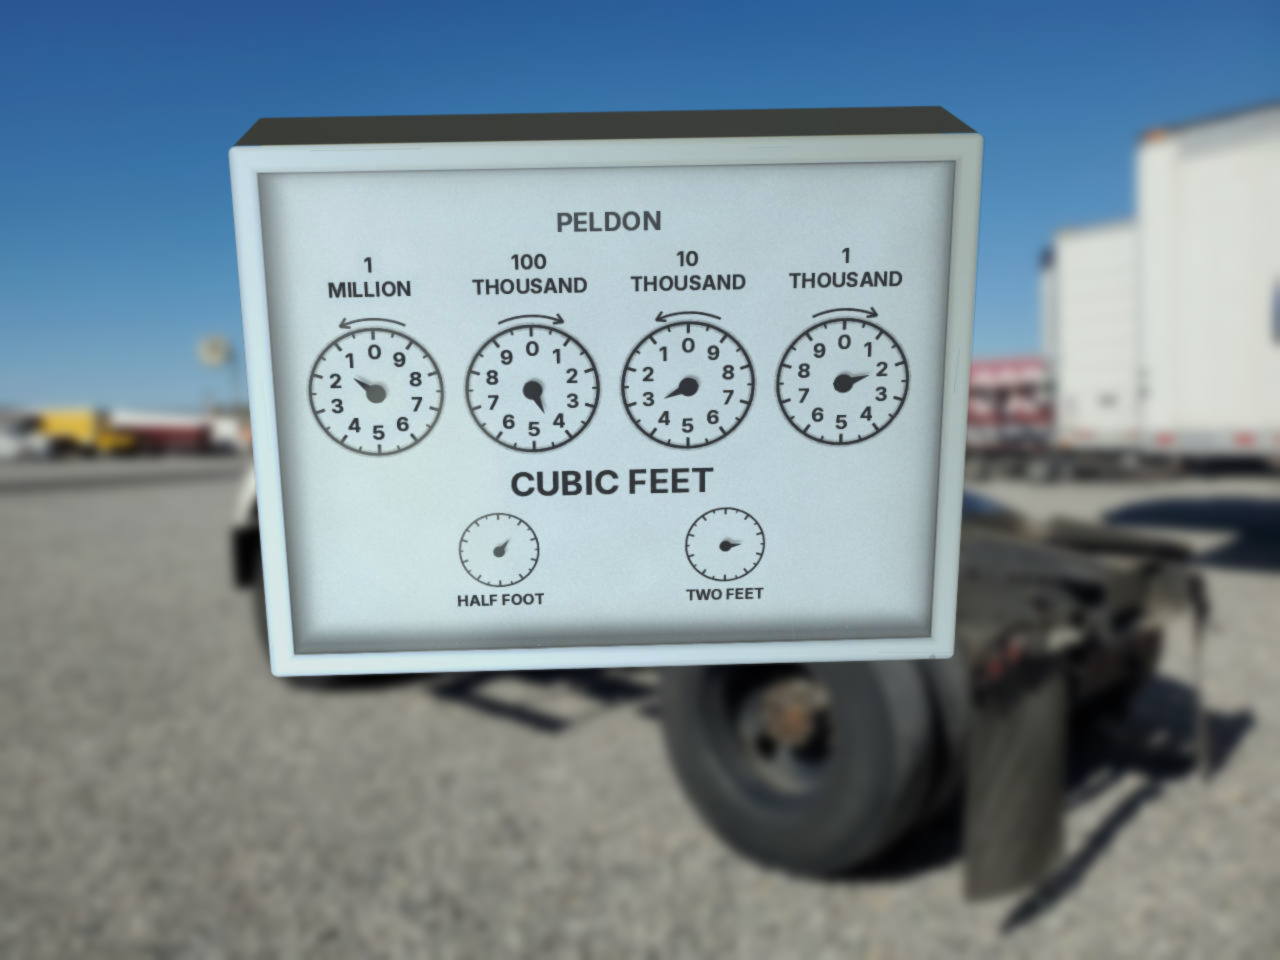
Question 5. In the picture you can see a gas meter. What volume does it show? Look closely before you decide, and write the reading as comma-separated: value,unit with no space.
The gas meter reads 143200,ft³
